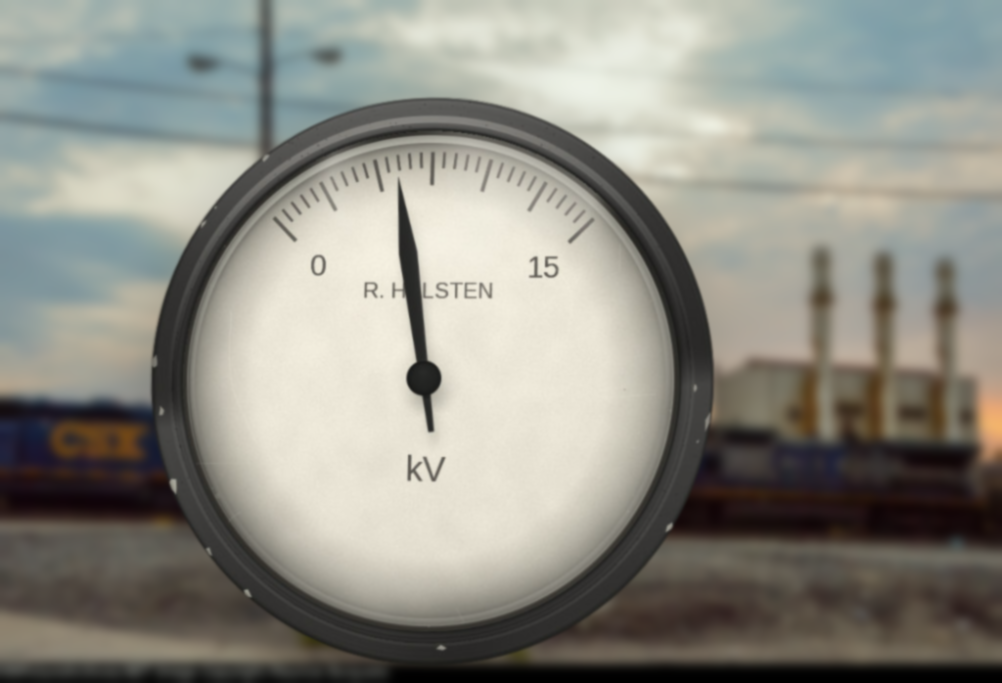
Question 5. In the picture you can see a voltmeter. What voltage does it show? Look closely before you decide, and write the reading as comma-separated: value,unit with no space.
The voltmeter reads 6,kV
